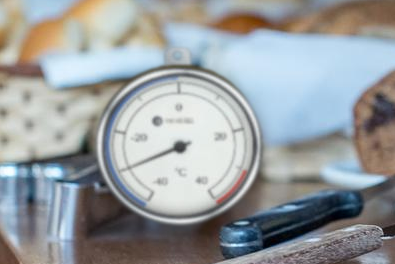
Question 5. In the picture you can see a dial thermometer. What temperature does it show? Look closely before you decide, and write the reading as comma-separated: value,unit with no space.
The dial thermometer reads -30,°C
